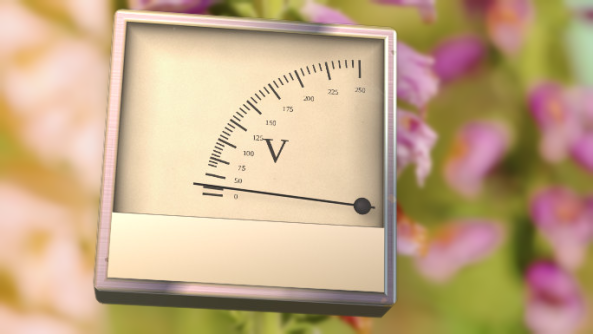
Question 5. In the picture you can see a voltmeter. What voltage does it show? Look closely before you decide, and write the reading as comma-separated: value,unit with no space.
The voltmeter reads 25,V
